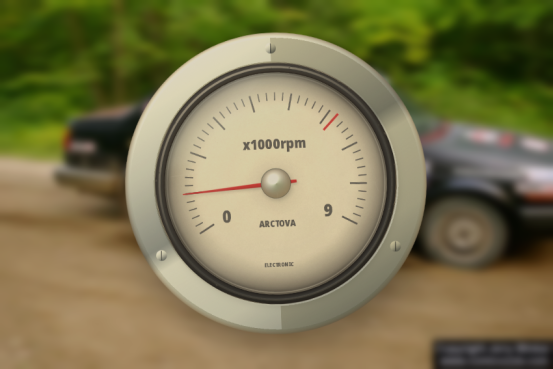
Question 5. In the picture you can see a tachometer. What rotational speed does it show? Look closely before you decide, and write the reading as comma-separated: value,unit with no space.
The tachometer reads 1000,rpm
